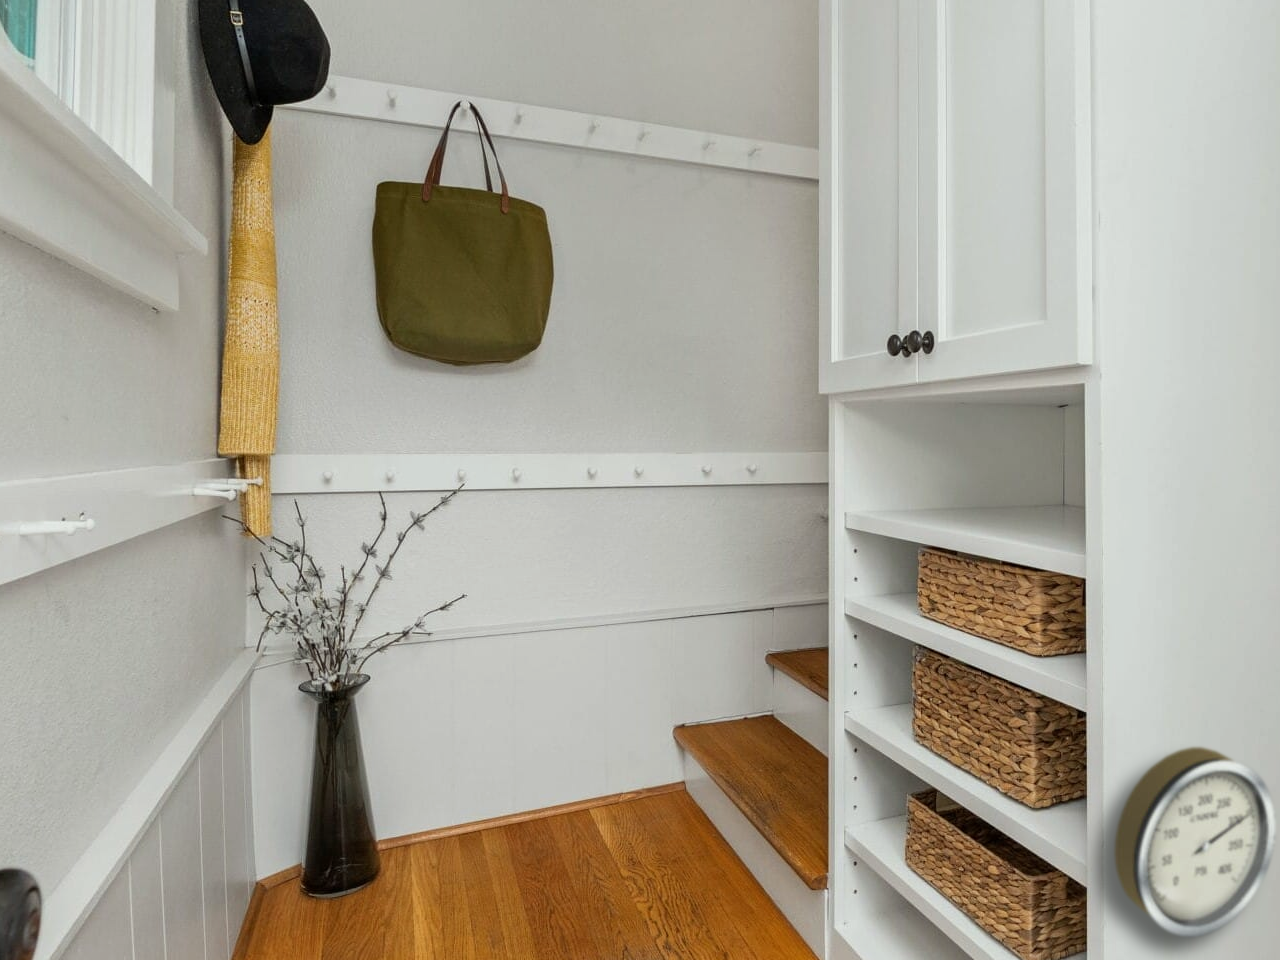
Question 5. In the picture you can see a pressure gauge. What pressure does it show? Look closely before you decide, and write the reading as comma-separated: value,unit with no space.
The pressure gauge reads 300,psi
